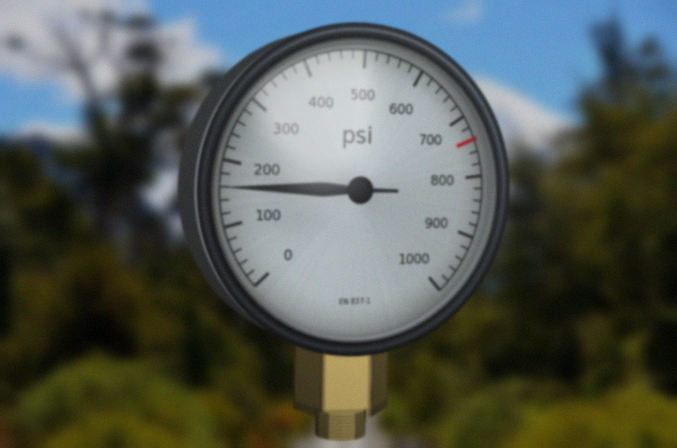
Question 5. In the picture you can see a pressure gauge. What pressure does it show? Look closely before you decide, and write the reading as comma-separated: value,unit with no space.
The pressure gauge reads 160,psi
